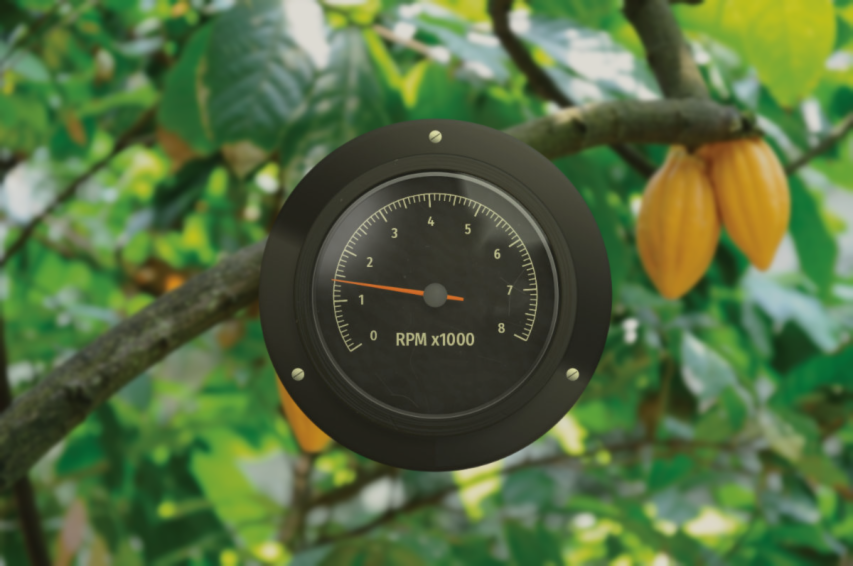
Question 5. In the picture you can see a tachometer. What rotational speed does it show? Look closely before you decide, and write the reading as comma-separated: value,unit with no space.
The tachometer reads 1400,rpm
